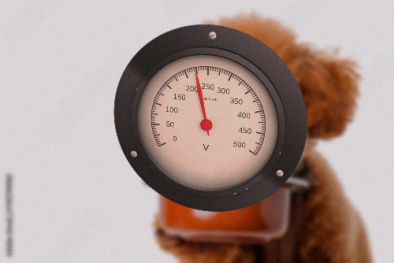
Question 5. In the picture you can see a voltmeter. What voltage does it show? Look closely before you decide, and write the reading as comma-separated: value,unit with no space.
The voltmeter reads 225,V
